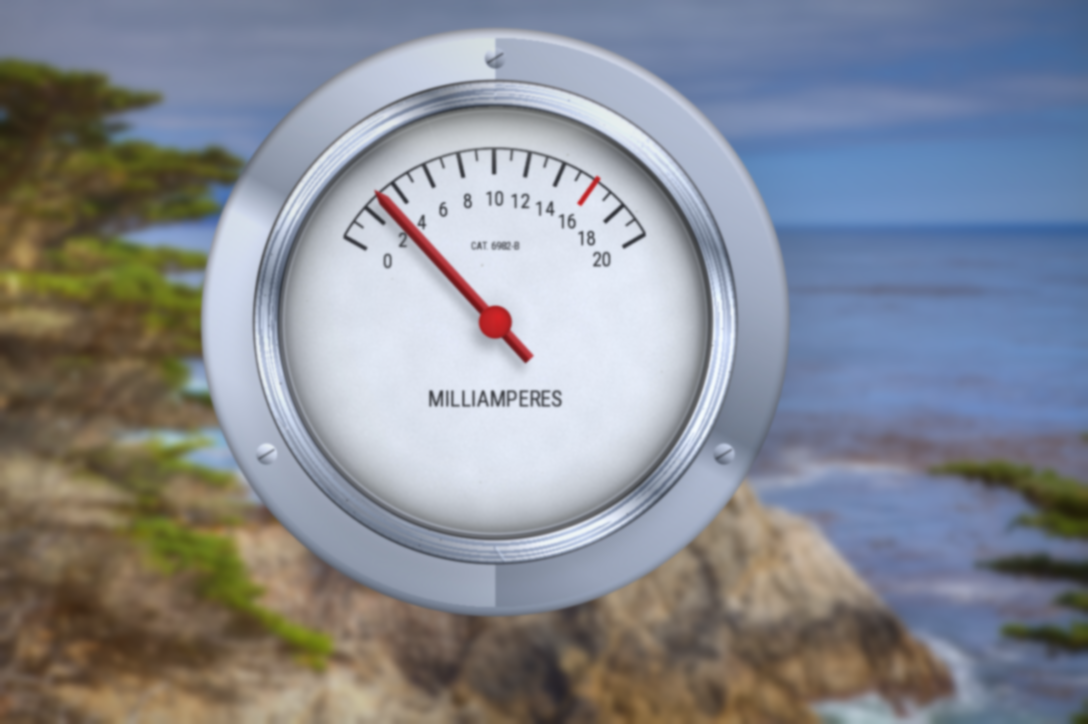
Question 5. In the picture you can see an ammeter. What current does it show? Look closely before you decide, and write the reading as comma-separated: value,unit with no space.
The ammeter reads 3,mA
